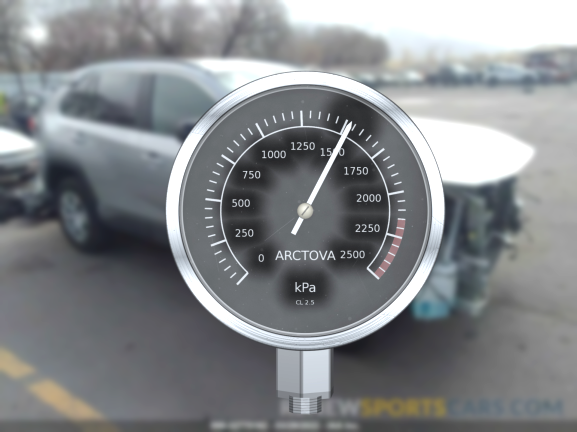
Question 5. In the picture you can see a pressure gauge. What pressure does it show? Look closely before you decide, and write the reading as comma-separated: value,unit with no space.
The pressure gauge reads 1525,kPa
